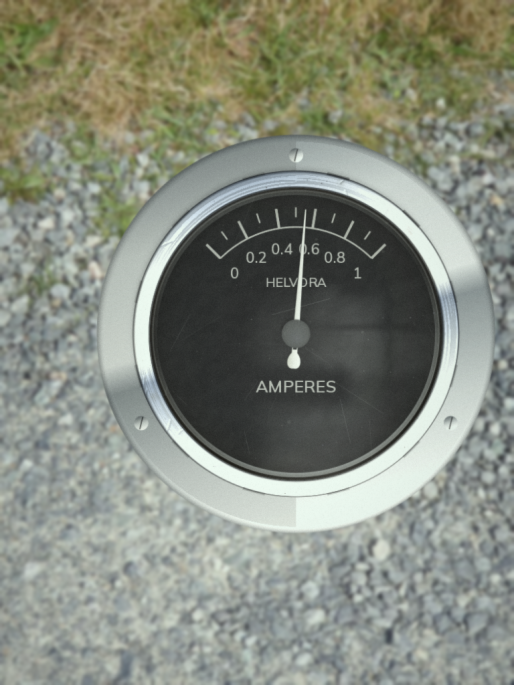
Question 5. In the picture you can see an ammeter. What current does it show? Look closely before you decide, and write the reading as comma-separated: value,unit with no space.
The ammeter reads 0.55,A
